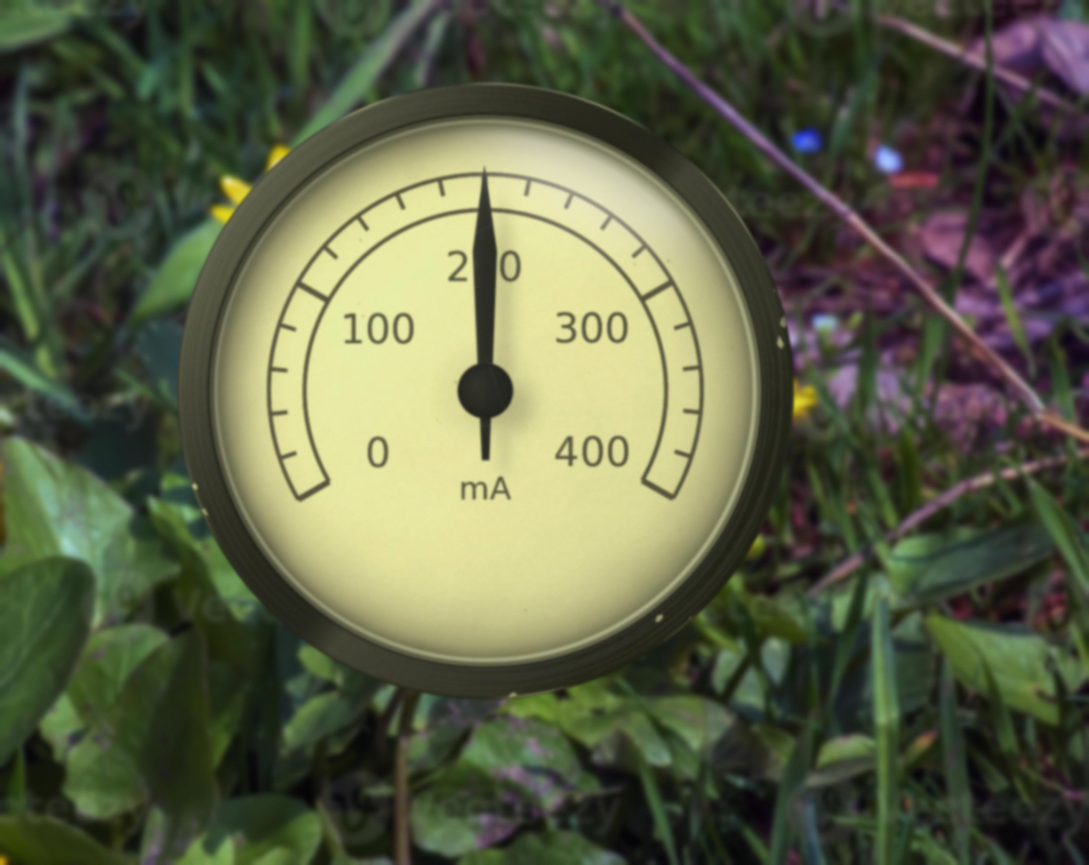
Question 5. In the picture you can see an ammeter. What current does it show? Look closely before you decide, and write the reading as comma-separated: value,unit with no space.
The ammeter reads 200,mA
